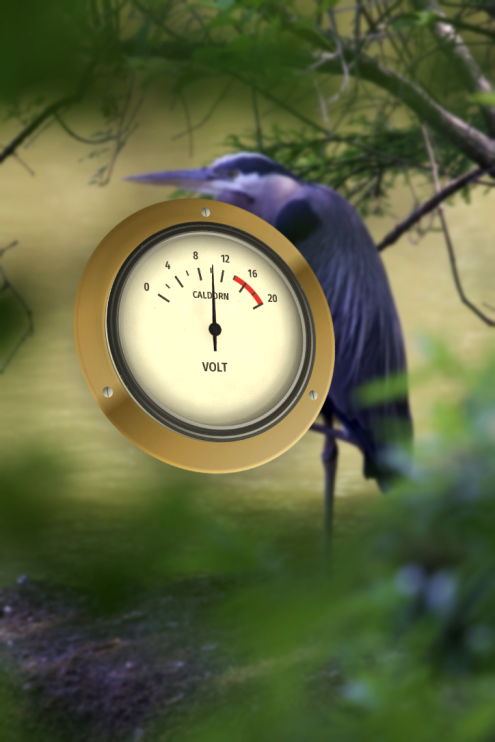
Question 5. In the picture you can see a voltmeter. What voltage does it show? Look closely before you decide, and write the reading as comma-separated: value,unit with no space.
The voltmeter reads 10,V
